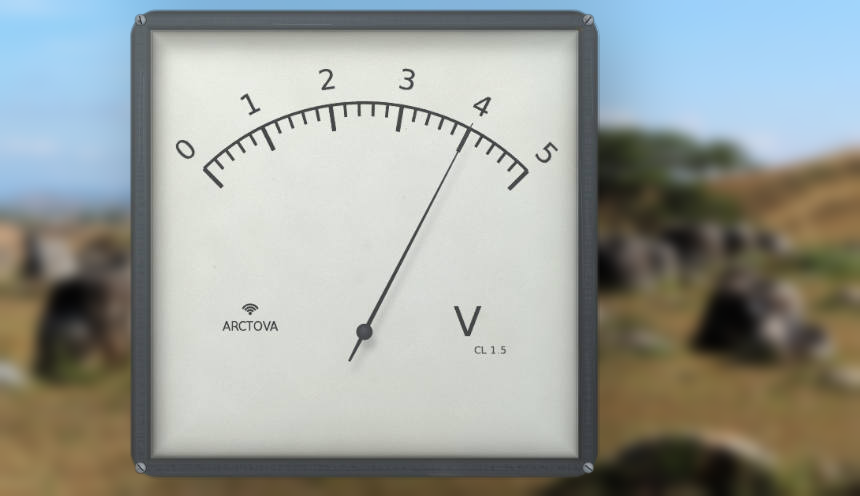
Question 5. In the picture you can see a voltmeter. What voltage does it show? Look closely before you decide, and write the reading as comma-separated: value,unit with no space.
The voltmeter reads 4,V
